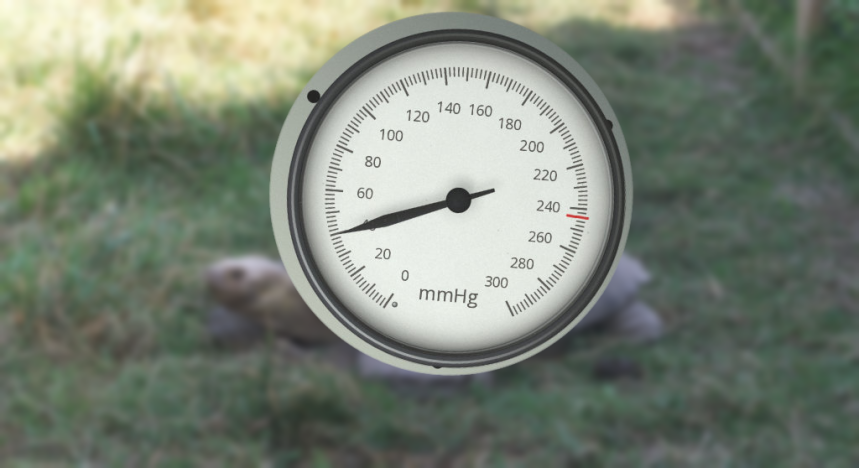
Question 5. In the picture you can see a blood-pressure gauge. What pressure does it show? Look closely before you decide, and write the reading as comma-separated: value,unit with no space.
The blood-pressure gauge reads 40,mmHg
